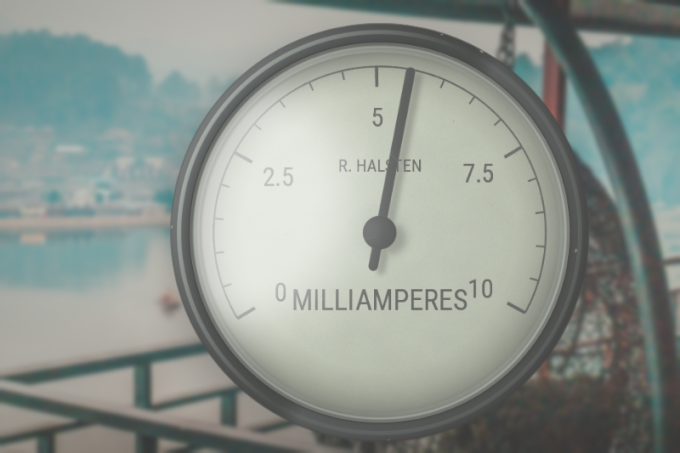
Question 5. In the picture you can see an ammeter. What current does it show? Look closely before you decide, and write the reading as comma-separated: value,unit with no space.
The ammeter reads 5.5,mA
